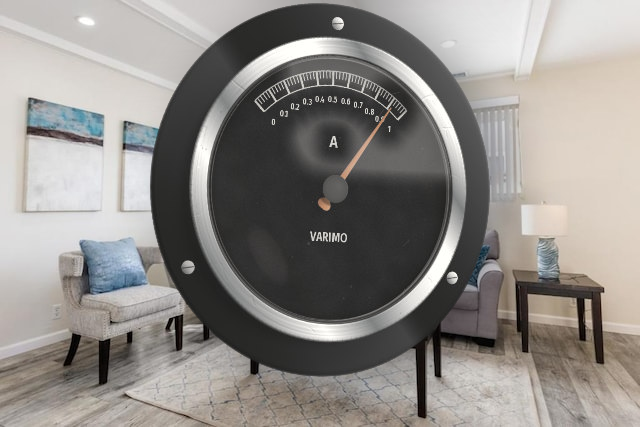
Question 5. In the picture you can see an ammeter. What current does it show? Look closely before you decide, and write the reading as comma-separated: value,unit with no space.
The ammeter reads 0.9,A
